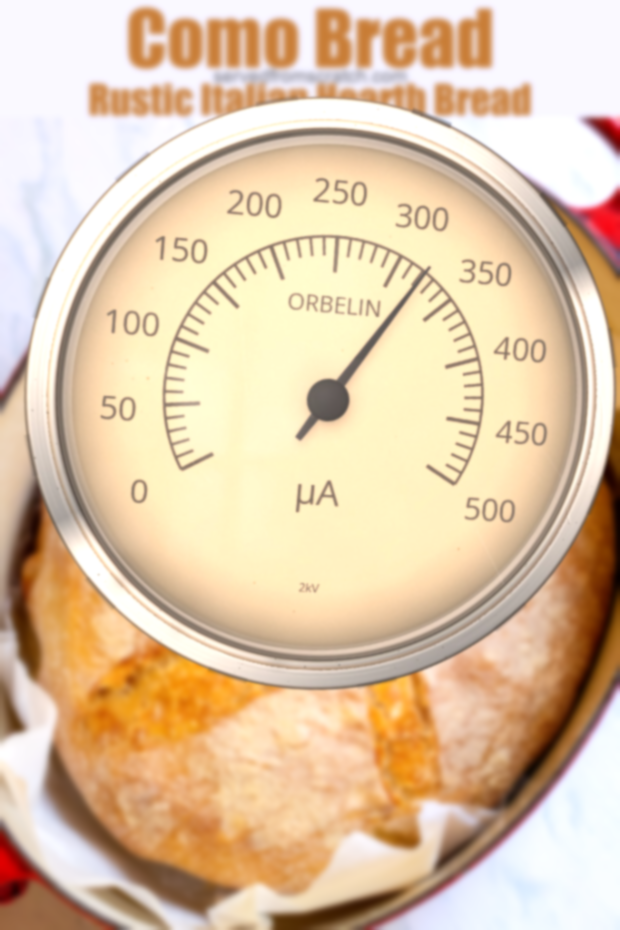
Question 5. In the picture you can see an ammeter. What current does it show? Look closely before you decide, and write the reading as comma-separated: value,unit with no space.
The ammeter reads 320,µA
